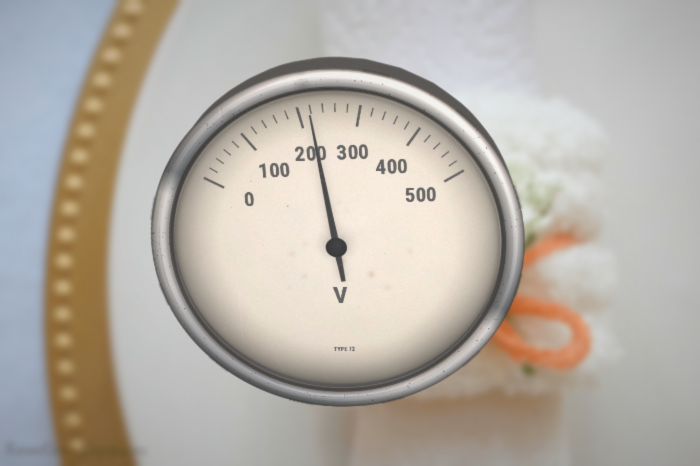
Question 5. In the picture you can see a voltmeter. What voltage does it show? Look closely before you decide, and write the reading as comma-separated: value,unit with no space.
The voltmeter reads 220,V
